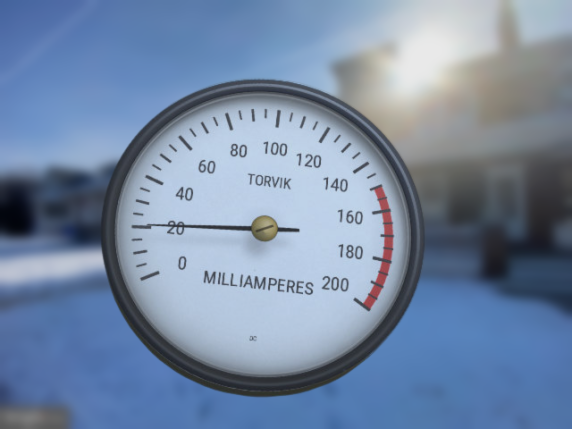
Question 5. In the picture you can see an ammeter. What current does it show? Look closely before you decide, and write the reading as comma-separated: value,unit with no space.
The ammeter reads 20,mA
